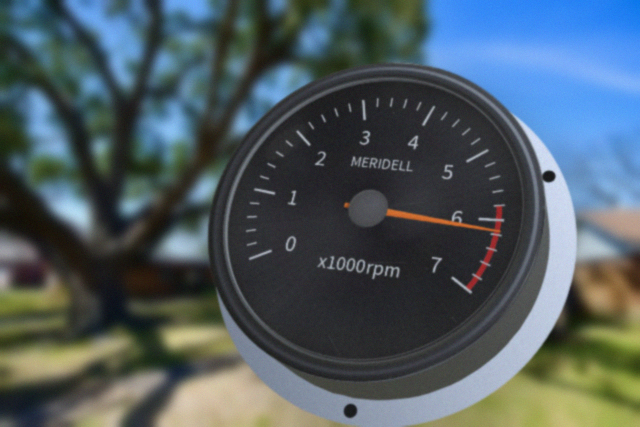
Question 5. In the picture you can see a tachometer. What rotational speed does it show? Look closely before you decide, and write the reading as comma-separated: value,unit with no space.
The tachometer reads 6200,rpm
